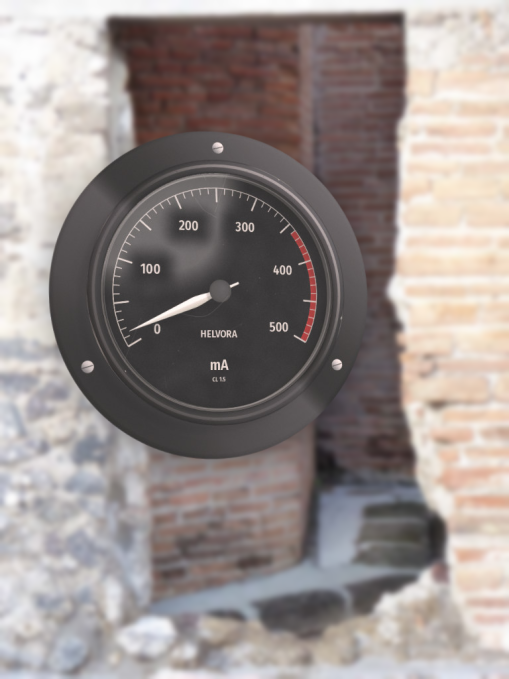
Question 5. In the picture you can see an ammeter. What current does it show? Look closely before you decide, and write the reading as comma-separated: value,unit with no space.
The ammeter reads 15,mA
